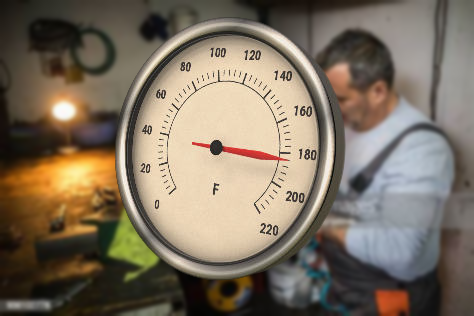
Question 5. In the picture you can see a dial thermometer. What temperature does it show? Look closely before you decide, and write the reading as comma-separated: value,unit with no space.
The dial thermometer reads 184,°F
